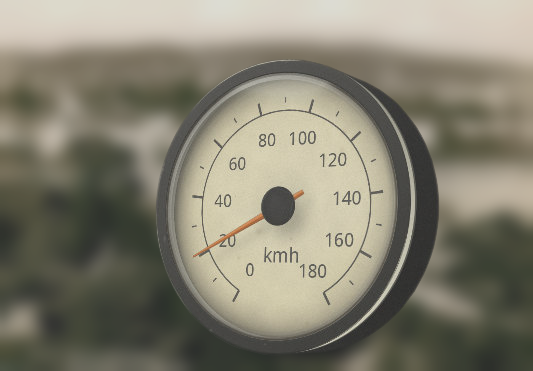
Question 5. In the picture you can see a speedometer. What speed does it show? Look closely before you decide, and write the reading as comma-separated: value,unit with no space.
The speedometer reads 20,km/h
